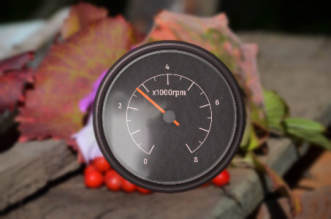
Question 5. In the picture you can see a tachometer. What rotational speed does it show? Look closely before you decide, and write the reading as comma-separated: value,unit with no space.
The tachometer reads 2750,rpm
